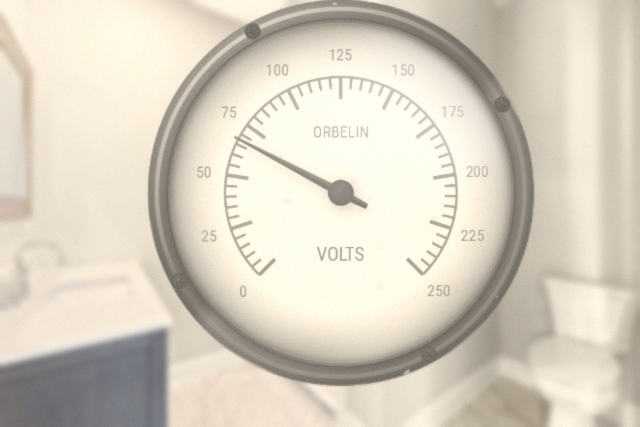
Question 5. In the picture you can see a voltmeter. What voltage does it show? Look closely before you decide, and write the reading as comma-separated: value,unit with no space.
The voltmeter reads 67.5,V
